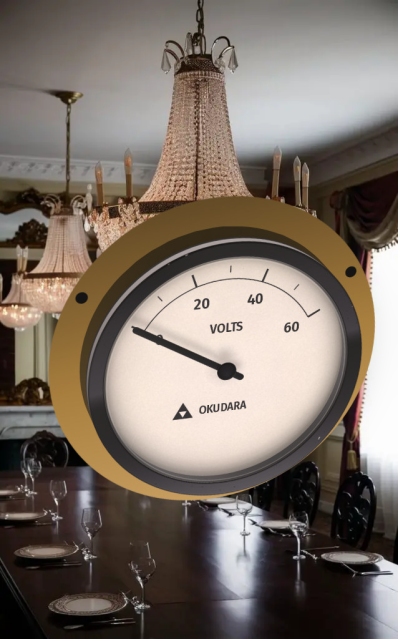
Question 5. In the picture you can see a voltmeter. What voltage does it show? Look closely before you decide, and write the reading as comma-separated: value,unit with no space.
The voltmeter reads 0,V
